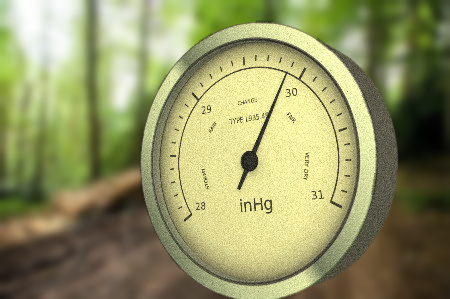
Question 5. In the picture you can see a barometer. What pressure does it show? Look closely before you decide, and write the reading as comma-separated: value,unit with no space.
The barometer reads 29.9,inHg
